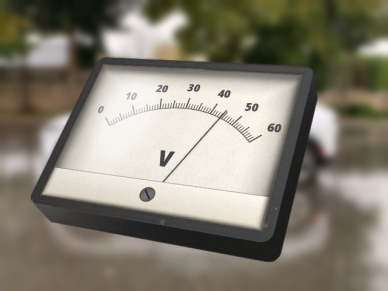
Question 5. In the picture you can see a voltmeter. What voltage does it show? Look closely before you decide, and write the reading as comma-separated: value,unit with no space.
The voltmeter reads 45,V
